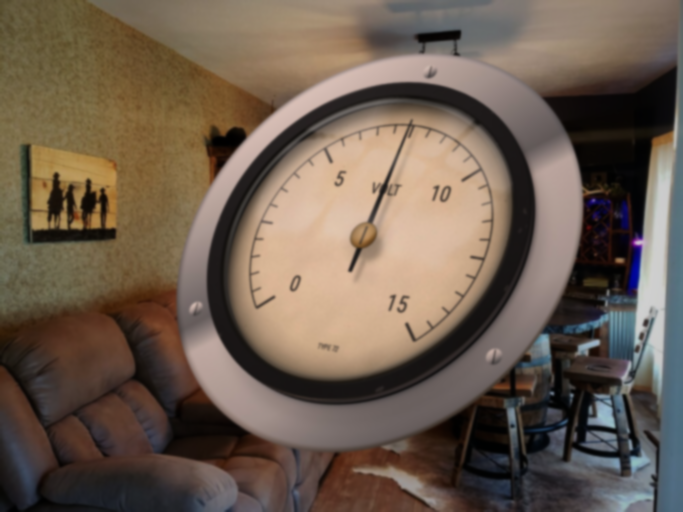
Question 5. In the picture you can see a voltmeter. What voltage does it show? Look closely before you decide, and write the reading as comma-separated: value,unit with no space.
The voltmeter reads 7.5,V
